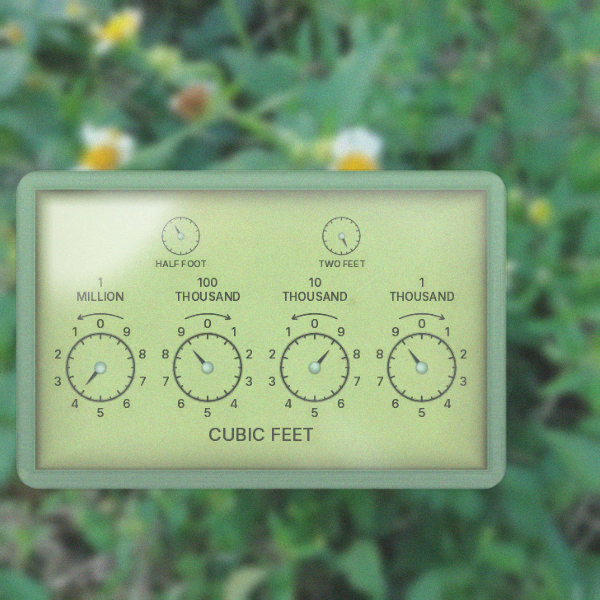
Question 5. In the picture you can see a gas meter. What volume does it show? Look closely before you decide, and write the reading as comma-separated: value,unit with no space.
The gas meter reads 388900,ft³
